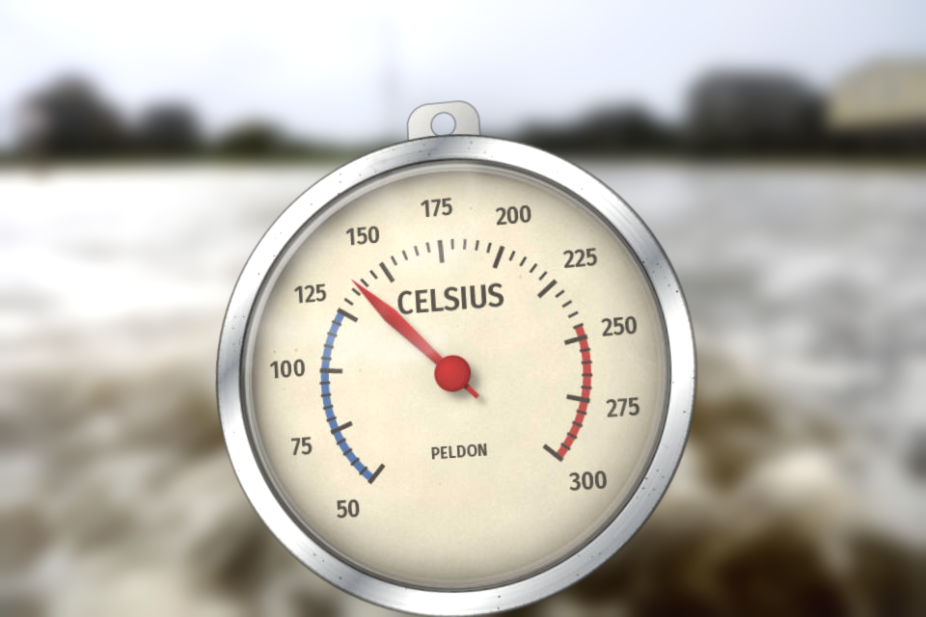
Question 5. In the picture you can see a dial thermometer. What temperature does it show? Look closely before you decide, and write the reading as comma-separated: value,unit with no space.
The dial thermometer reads 137.5,°C
